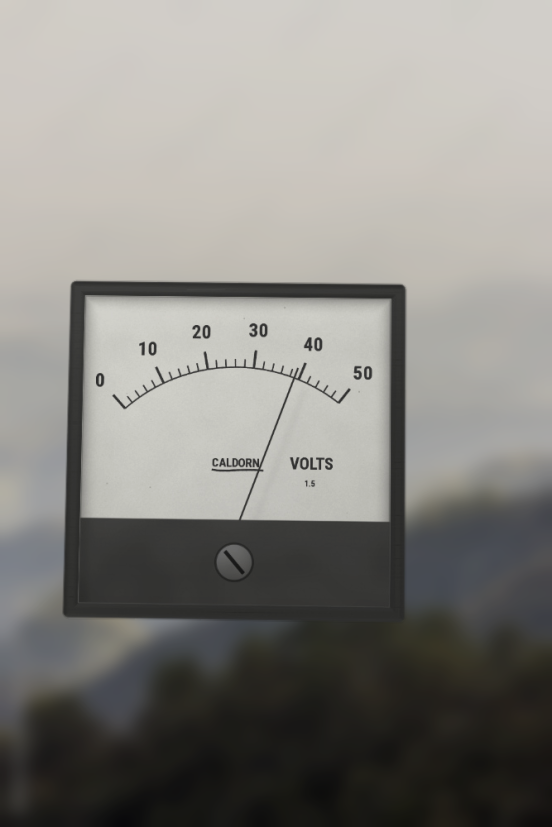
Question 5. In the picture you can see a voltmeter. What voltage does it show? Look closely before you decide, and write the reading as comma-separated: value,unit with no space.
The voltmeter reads 39,V
